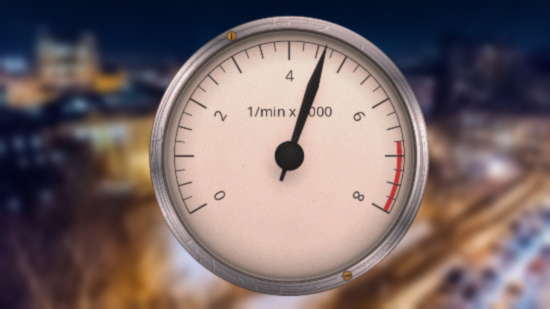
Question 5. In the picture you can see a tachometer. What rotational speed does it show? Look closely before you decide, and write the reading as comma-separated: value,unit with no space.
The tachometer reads 4625,rpm
